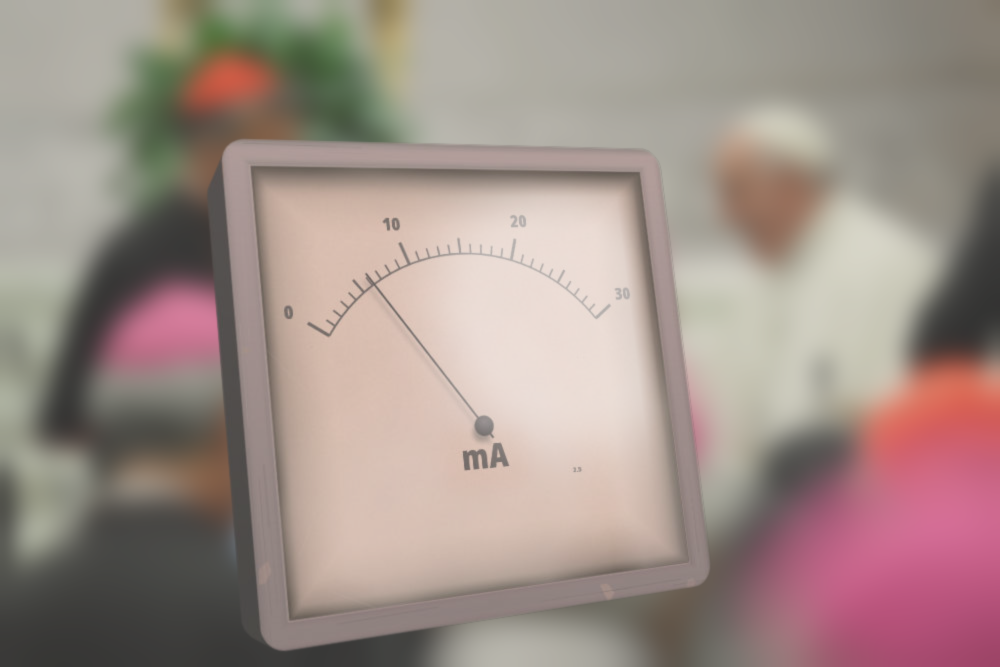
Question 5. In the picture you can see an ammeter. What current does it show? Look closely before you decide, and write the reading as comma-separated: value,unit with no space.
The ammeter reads 6,mA
